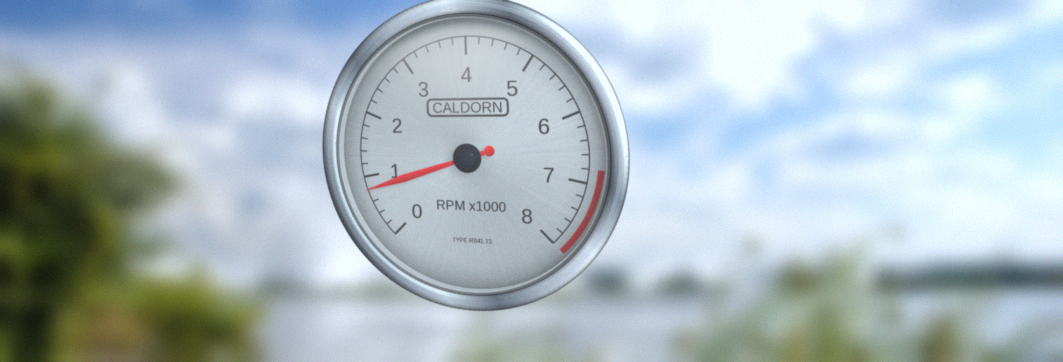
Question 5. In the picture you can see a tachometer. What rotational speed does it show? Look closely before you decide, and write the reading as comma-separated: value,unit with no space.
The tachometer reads 800,rpm
